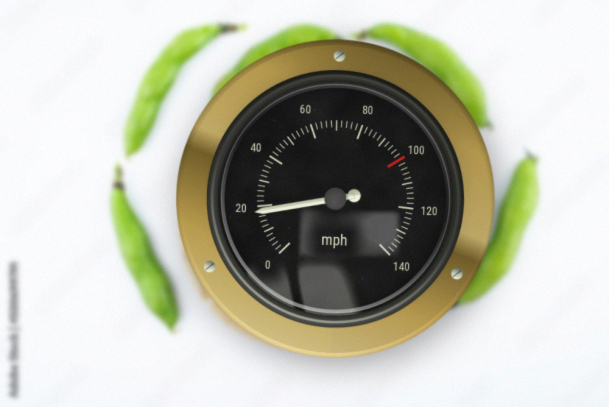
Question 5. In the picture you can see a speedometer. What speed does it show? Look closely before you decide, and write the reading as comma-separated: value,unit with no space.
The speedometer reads 18,mph
